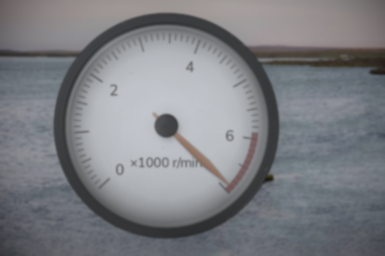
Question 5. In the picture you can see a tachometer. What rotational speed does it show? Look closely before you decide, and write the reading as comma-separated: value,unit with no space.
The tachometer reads 6900,rpm
